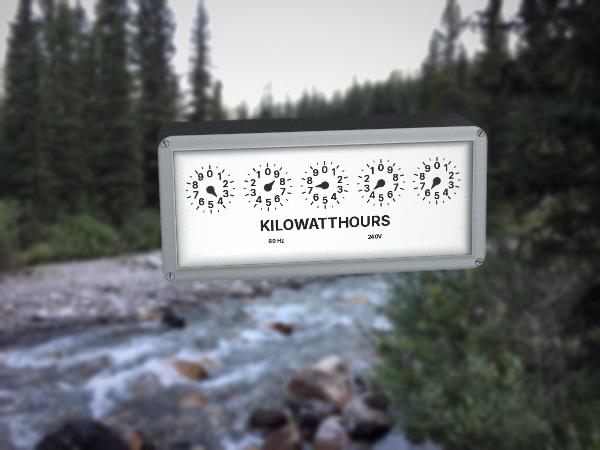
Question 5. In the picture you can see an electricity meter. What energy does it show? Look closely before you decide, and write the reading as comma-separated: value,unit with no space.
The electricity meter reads 38736,kWh
